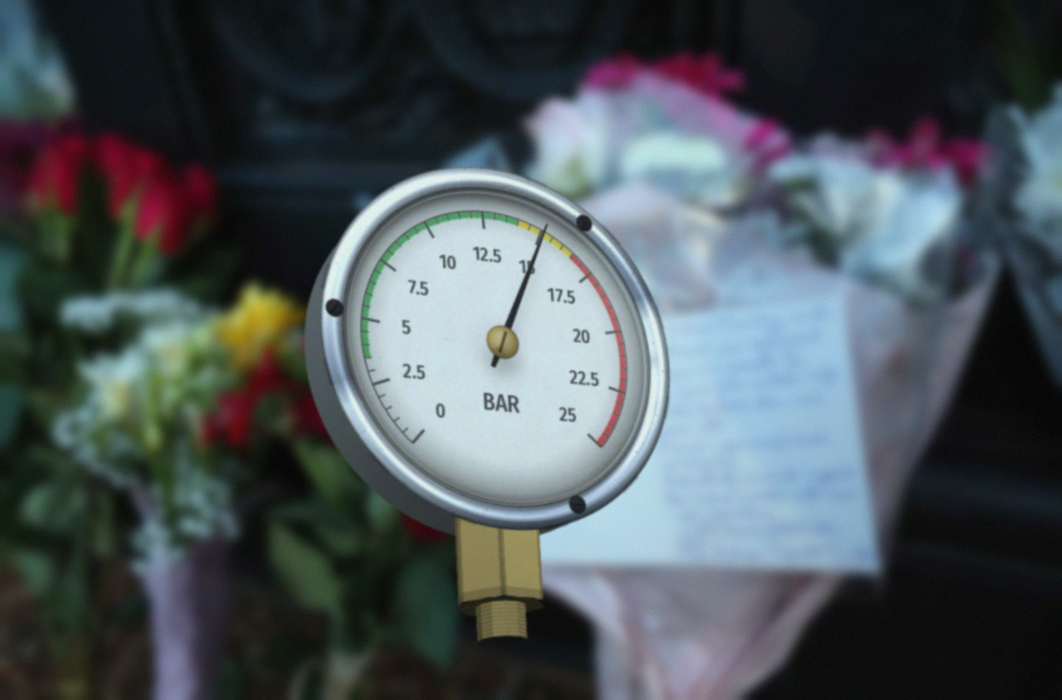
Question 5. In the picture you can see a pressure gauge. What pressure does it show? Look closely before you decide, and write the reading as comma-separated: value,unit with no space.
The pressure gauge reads 15,bar
